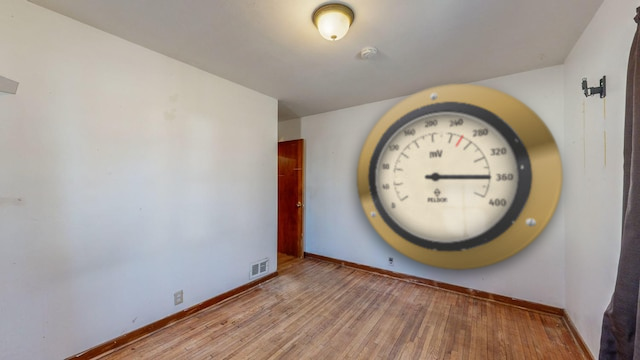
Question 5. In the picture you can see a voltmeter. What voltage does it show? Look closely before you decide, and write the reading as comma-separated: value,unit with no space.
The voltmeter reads 360,mV
